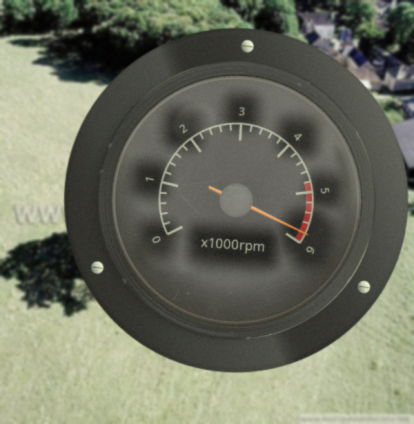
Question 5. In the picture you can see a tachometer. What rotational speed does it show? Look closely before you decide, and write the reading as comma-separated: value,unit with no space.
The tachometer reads 5800,rpm
